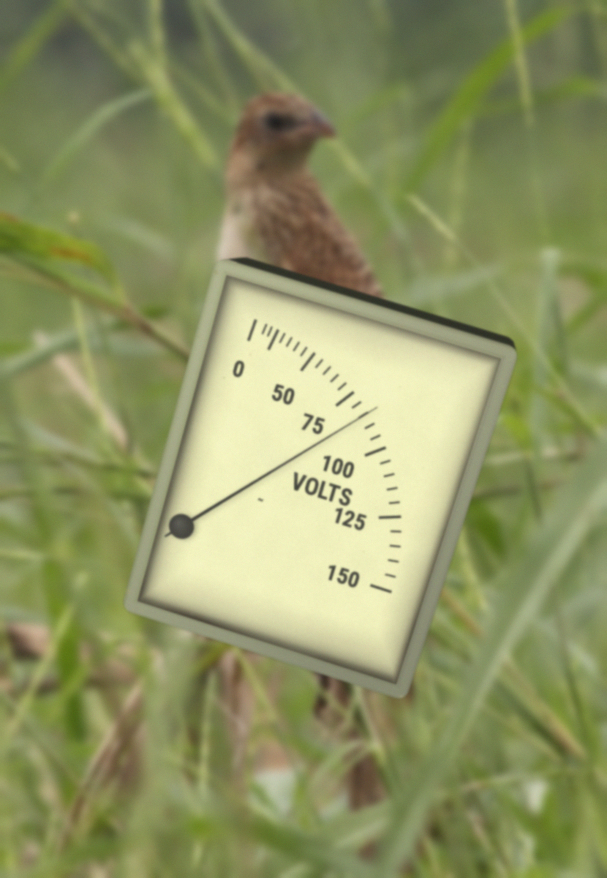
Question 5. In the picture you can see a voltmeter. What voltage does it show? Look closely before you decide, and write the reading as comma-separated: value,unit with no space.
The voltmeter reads 85,V
